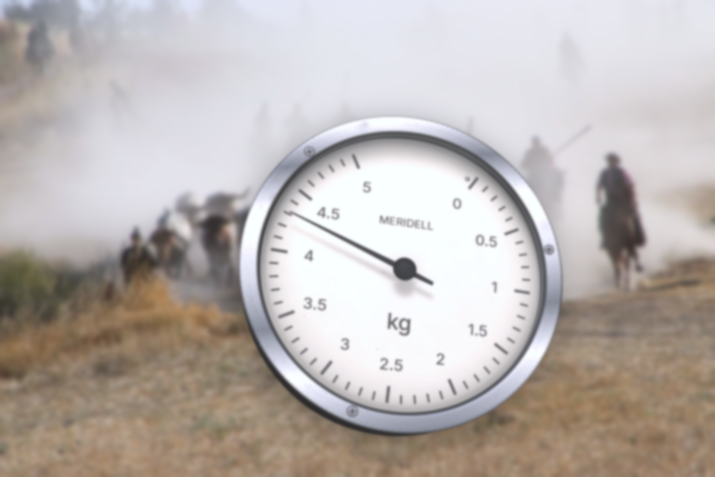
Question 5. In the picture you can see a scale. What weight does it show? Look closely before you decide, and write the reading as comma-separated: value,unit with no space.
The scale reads 4.3,kg
